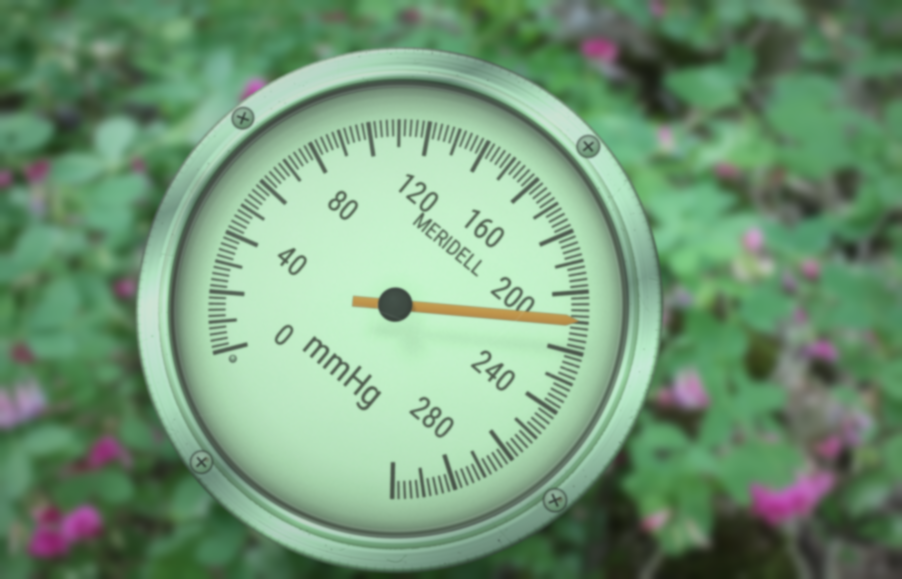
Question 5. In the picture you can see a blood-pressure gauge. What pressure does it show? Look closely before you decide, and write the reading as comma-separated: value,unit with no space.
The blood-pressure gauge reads 210,mmHg
